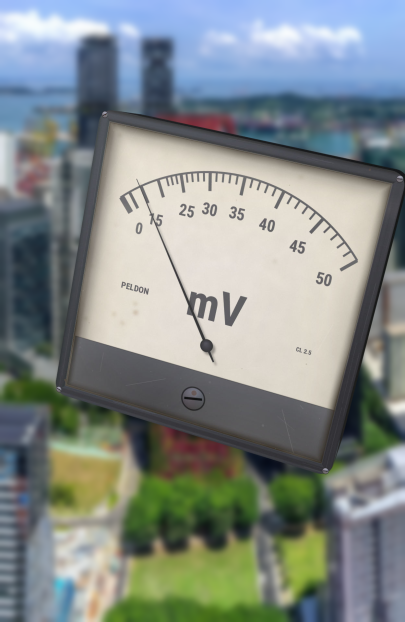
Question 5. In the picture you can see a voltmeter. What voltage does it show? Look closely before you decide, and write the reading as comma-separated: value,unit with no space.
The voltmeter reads 15,mV
